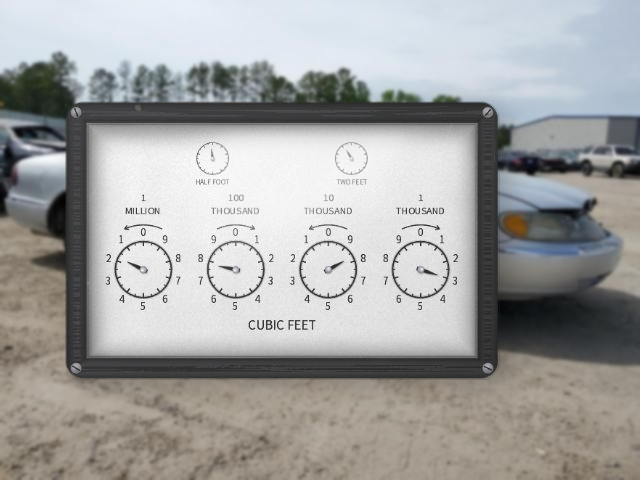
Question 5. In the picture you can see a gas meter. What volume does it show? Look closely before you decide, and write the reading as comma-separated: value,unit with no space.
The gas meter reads 178300,ft³
